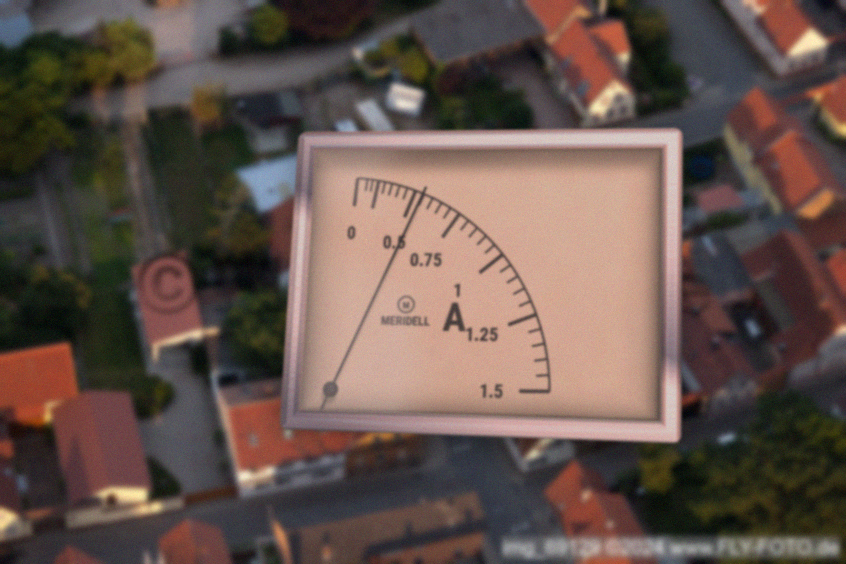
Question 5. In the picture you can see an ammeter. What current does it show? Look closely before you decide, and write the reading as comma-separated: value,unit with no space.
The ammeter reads 0.55,A
